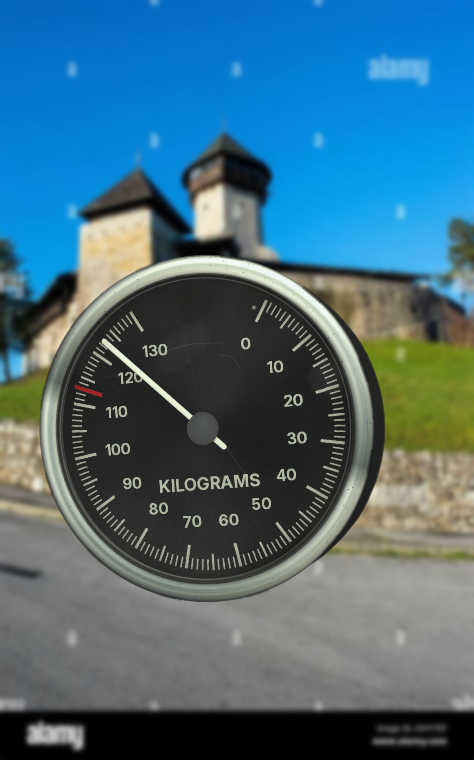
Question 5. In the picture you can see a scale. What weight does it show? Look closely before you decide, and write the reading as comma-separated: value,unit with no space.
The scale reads 123,kg
